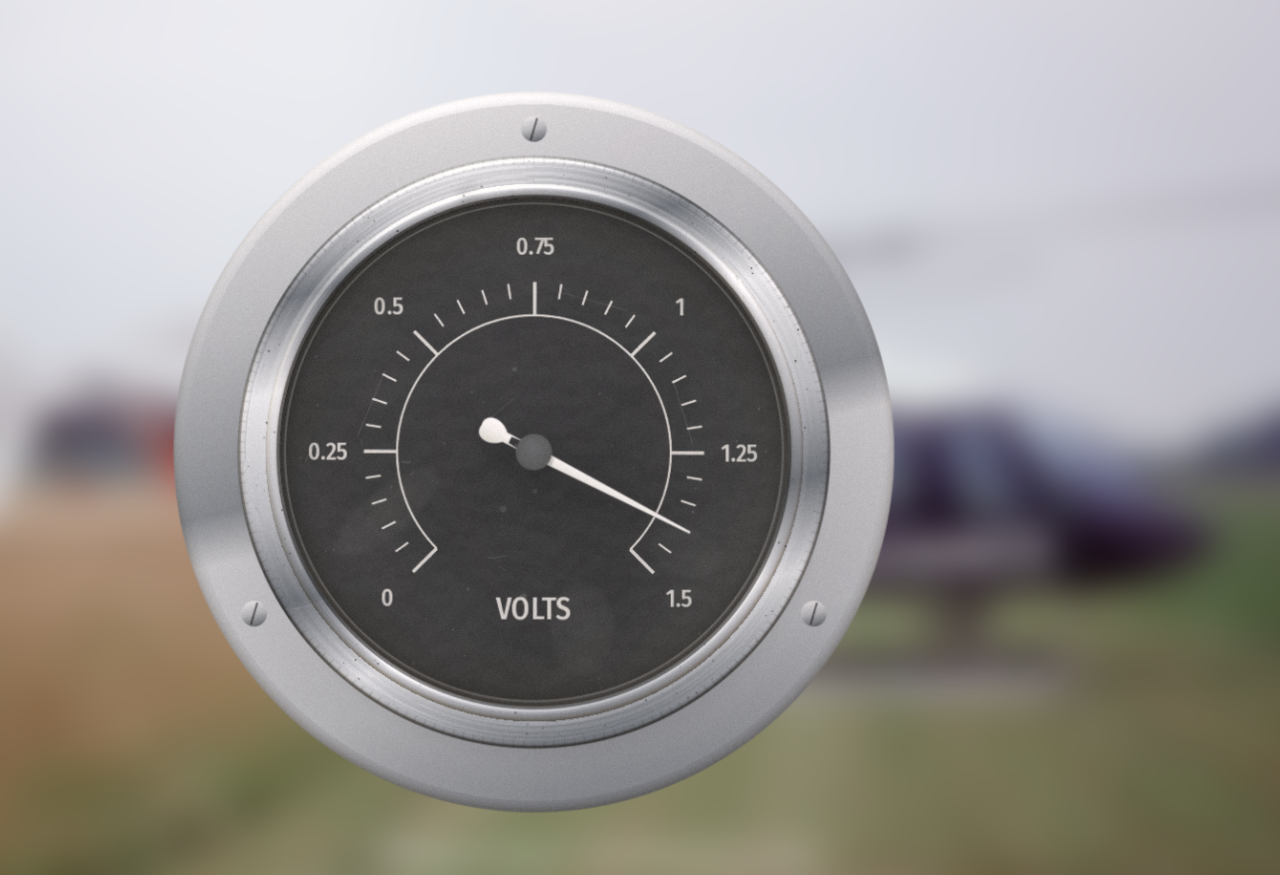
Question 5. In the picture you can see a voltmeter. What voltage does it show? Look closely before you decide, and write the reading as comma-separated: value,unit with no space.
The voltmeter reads 1.4,V
